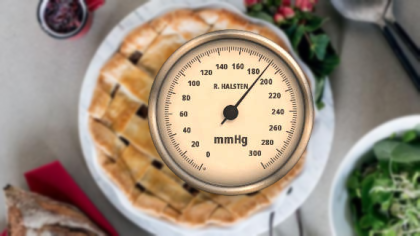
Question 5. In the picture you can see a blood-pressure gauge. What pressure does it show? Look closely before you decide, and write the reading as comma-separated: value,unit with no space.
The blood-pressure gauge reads 190,mmHg
